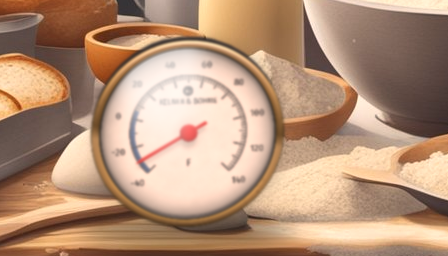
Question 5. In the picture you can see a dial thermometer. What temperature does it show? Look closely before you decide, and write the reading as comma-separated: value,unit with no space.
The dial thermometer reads -30,°F
